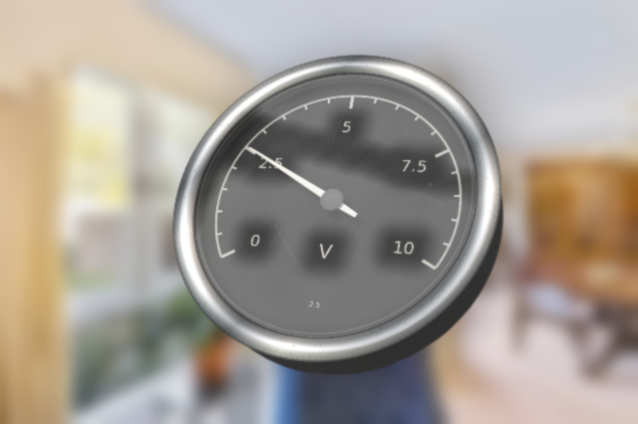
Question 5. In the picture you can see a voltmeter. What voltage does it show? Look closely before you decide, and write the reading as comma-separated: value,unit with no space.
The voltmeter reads 2.5,V
